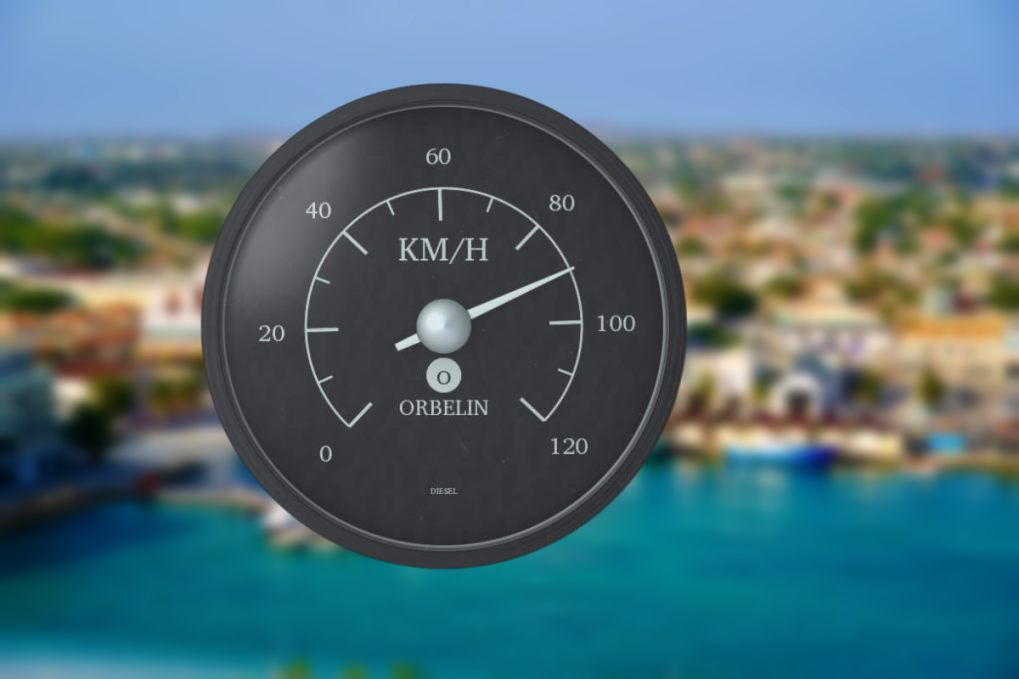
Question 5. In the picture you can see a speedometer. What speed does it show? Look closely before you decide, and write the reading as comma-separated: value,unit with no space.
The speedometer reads 90,km/h
